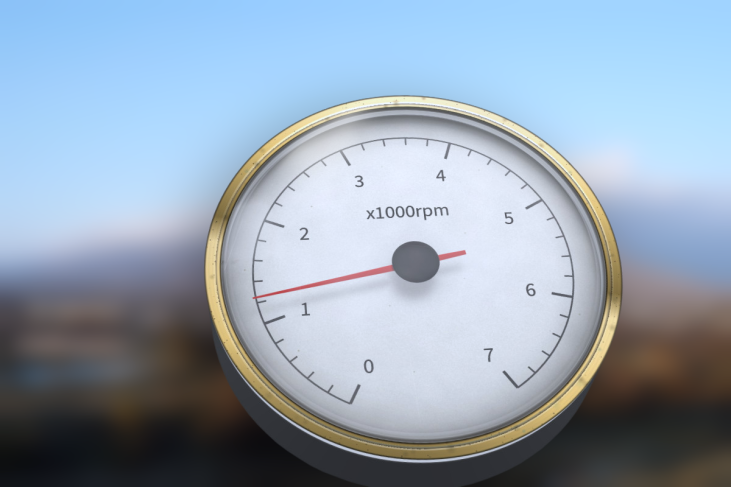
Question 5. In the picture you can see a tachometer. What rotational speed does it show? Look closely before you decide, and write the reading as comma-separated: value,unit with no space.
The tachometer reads 1200,rpm
